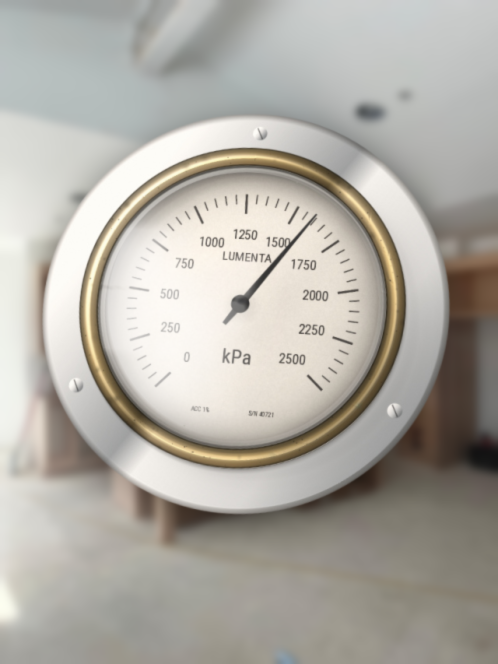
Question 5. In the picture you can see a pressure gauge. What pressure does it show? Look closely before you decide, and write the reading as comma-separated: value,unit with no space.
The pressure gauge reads 1600,kPa
